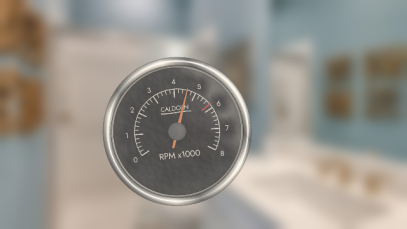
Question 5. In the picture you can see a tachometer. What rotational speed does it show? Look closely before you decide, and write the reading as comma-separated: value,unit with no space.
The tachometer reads 4600,rpm
